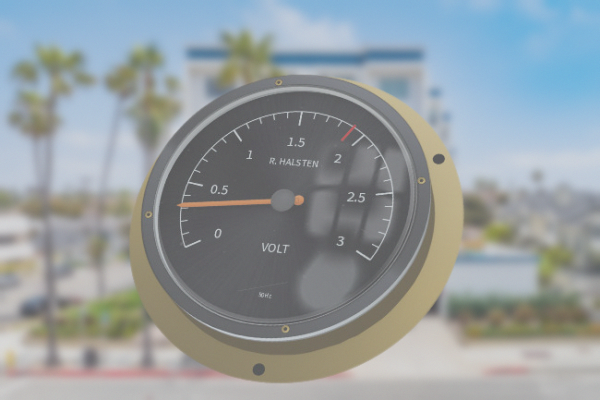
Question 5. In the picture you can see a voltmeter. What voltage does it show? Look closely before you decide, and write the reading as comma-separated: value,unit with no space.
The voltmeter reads 0.3,V
